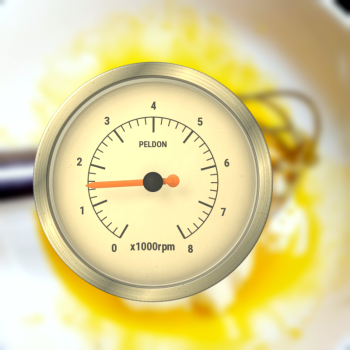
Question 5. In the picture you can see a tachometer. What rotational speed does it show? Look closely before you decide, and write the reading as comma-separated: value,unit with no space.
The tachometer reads 1500,rpm
